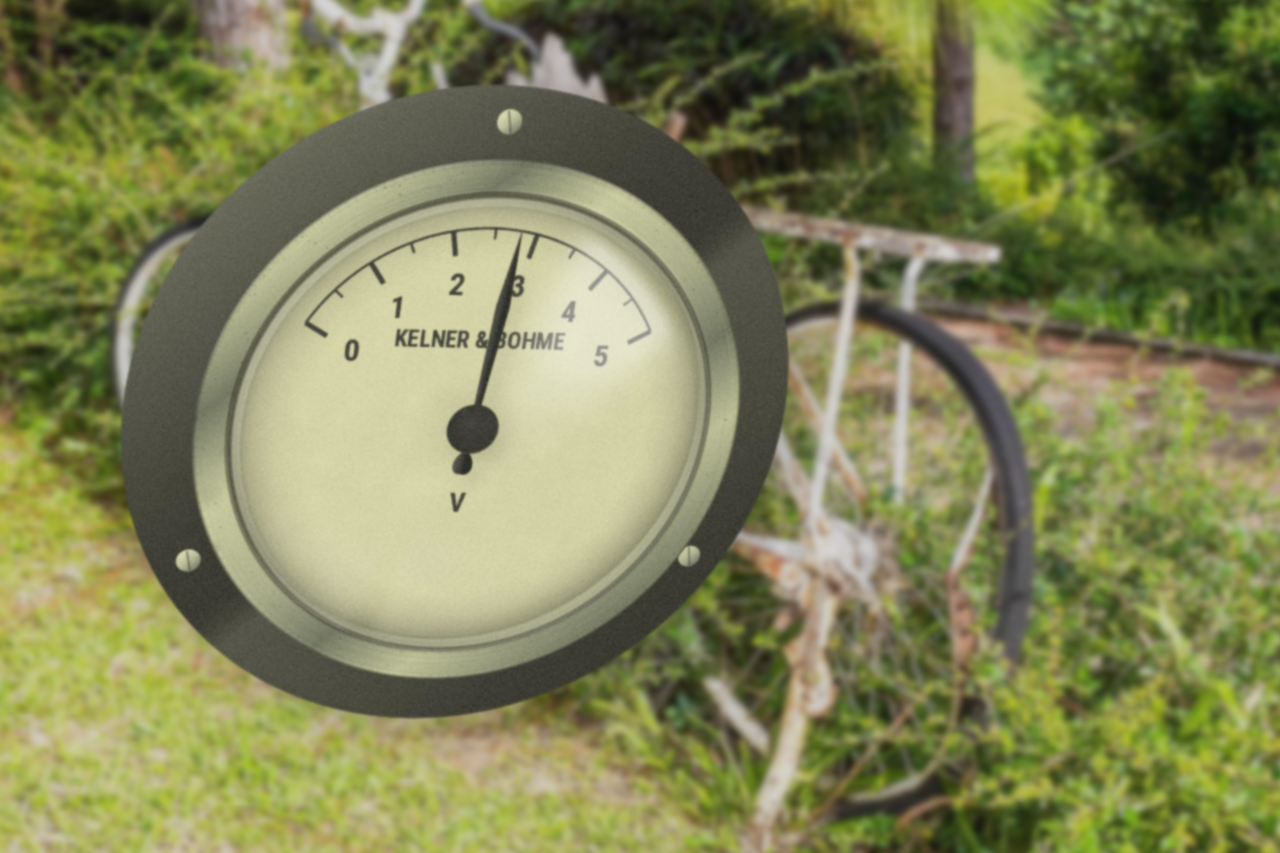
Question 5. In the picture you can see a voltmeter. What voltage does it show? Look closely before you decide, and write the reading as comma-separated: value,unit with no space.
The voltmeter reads 2.75,V
